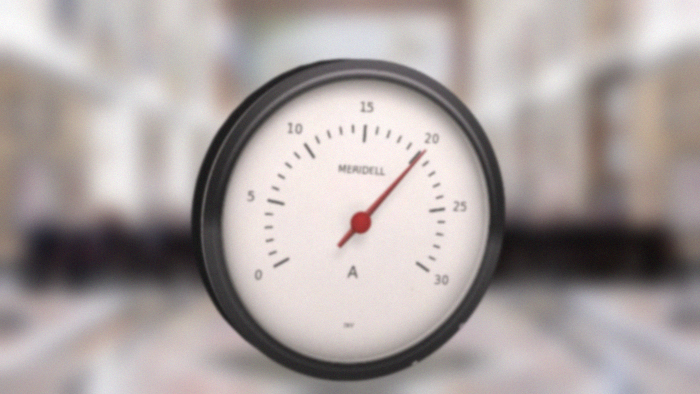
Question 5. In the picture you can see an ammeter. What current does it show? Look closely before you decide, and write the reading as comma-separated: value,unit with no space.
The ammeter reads 20,A
